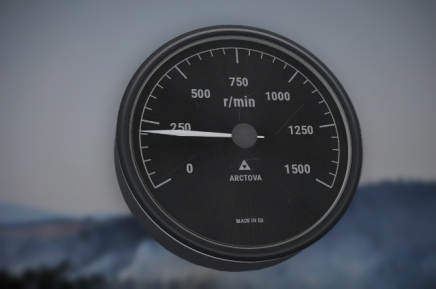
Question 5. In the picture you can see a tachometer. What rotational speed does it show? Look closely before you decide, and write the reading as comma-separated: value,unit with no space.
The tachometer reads 200,rpm
